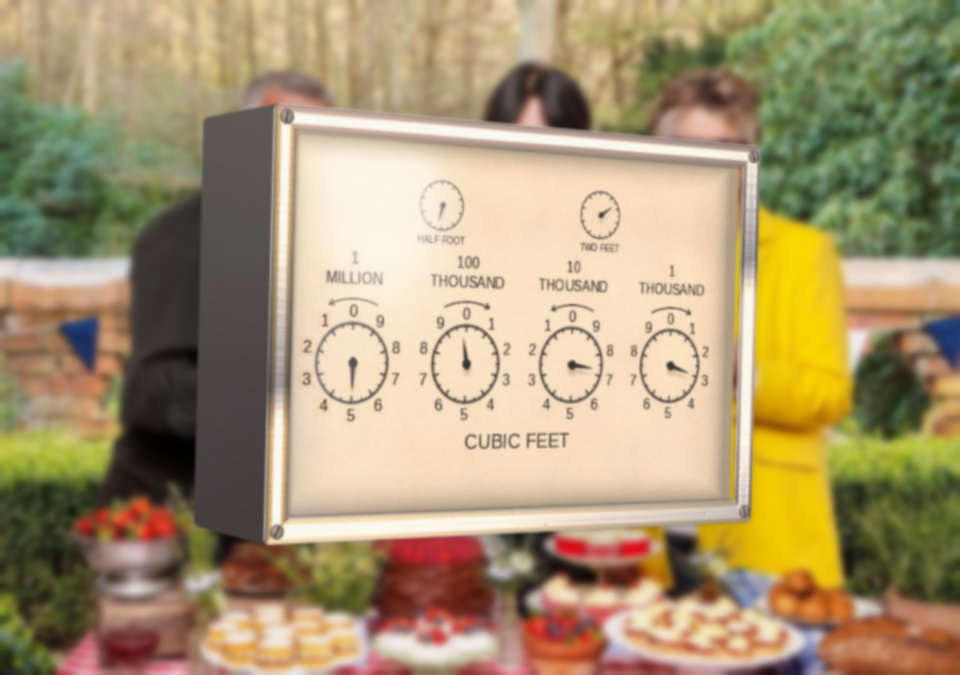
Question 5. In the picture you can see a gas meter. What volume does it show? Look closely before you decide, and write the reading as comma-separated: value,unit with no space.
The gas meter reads 497300,ft³
